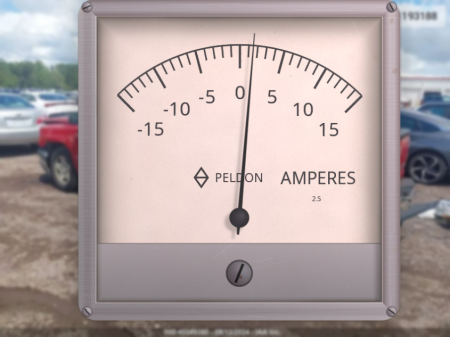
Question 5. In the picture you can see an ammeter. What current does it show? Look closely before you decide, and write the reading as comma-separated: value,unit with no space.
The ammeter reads 1.5,A
